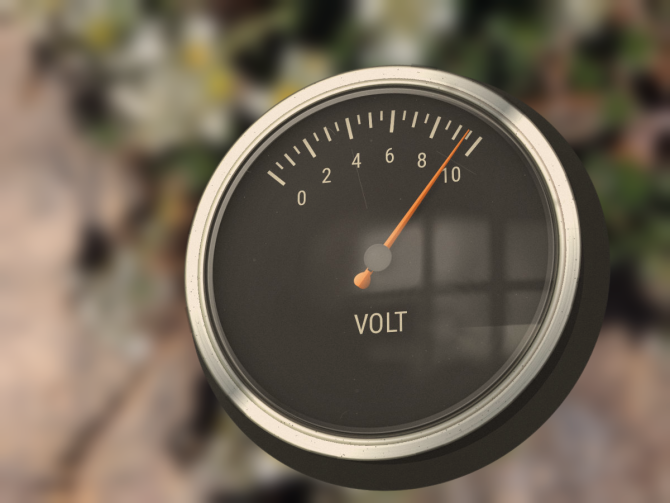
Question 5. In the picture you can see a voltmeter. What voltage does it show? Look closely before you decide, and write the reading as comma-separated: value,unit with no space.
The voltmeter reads 9.5,V
